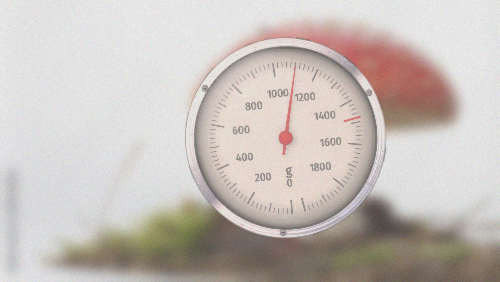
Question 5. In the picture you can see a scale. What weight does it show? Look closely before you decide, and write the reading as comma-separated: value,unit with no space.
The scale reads 1100,g
